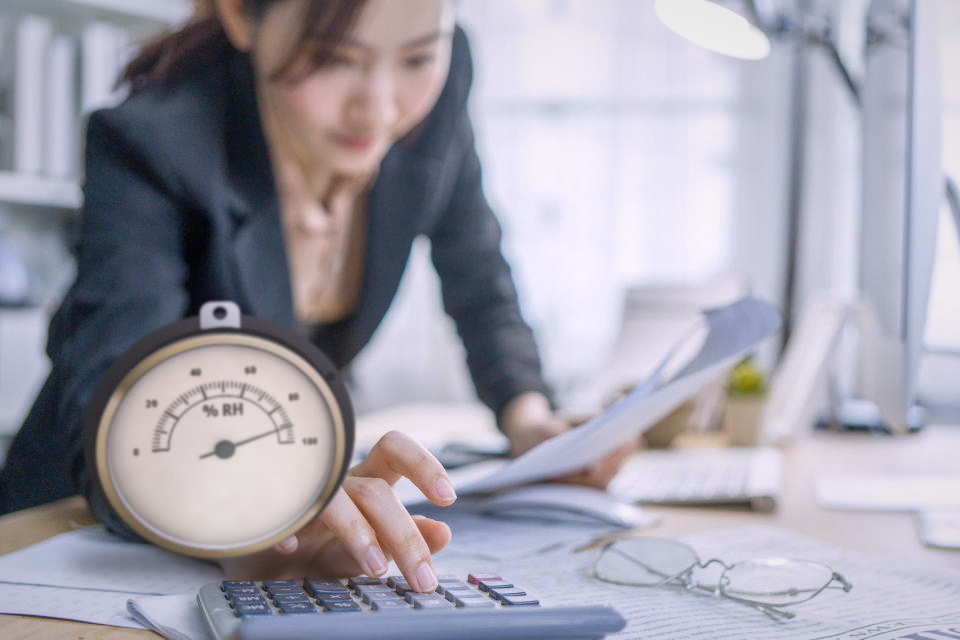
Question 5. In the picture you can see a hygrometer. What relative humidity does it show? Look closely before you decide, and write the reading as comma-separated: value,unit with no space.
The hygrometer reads 90,%
